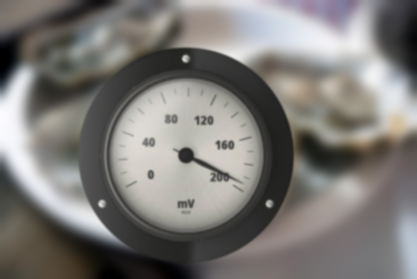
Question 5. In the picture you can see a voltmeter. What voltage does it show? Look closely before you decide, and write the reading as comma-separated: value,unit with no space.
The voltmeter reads 195,mV
